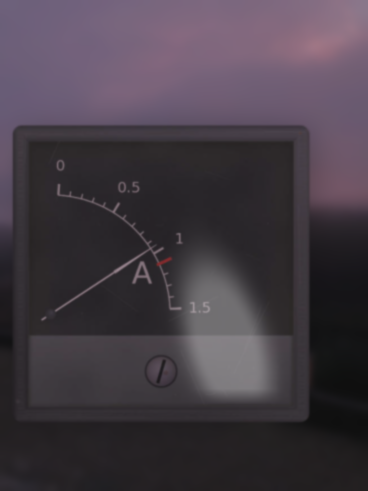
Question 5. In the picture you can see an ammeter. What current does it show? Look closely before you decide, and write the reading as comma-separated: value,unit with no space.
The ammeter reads 0.95,A
